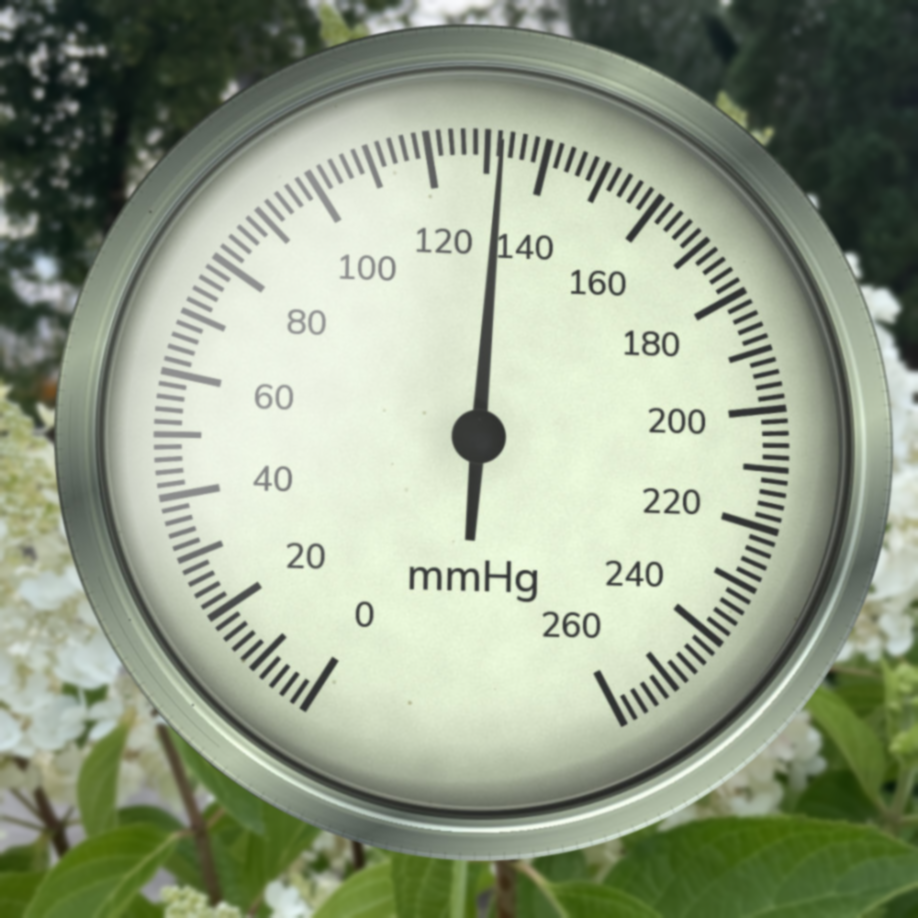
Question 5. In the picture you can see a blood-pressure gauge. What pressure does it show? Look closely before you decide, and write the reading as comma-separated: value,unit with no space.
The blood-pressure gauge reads 132,mmHg
